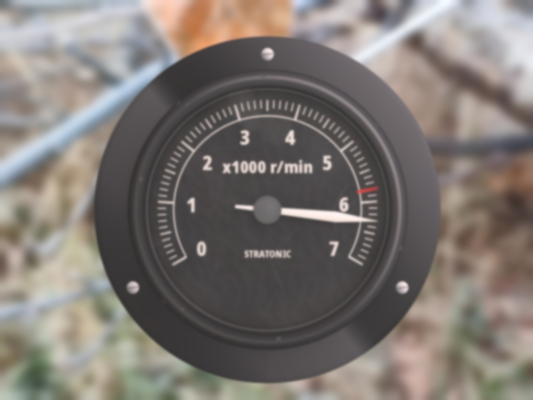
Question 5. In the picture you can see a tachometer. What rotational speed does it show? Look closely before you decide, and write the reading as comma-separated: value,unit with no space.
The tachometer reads 6300,rpm
